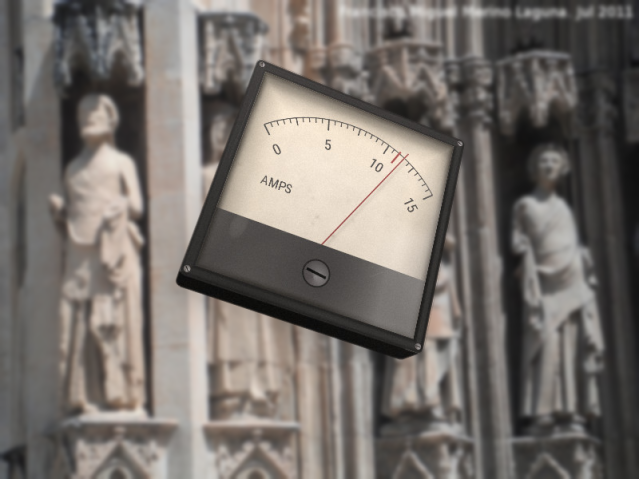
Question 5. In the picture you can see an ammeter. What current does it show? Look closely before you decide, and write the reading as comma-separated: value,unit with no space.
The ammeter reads 11.5,A
